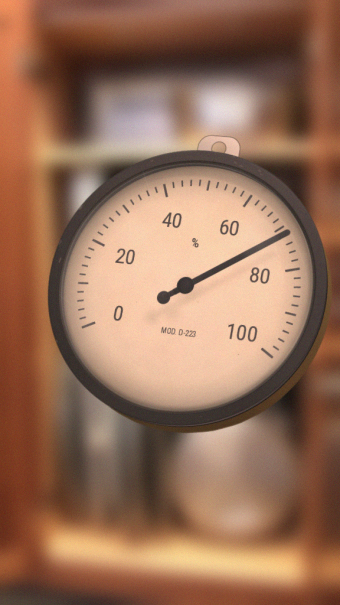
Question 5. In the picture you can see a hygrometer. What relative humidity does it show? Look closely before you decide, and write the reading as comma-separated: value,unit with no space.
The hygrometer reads 72,%
